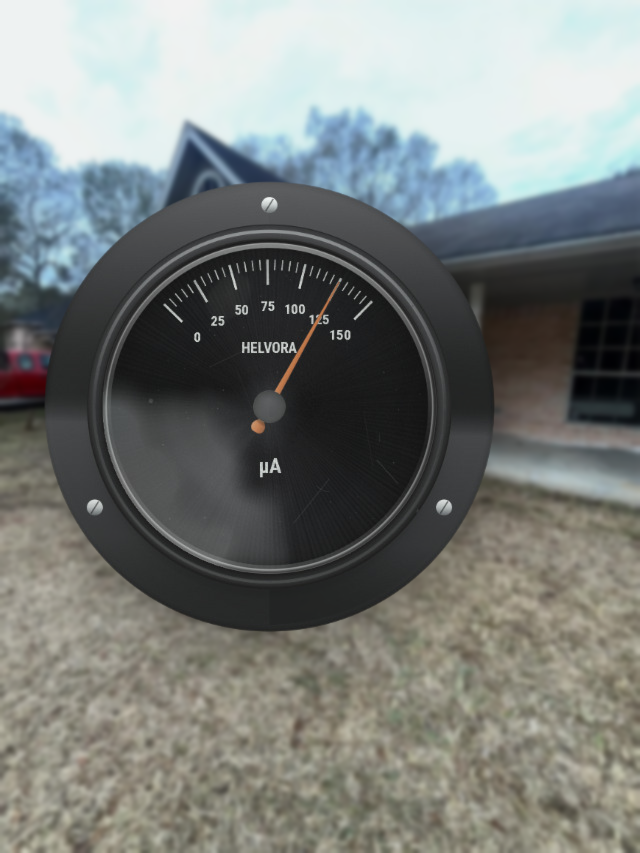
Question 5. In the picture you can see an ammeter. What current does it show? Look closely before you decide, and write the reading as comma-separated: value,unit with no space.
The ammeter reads 125,µA
